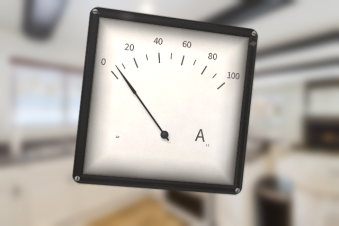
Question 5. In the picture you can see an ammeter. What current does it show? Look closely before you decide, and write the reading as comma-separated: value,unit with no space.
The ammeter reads 5,A
